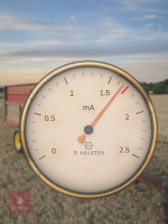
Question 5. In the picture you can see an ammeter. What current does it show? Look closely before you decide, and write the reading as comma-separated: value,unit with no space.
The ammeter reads 1.65,mA
